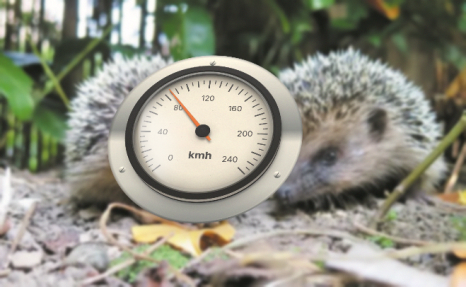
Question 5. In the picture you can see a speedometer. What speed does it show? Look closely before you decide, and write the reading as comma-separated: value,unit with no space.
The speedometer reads 85,km/h
